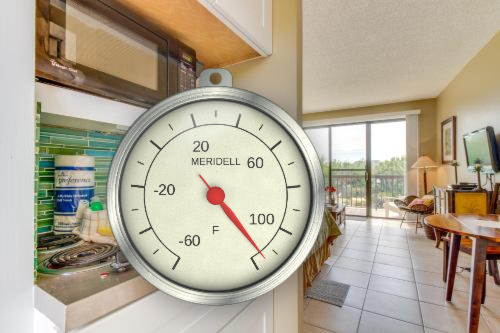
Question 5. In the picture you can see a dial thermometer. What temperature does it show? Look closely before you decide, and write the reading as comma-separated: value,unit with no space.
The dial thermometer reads 115,°F
